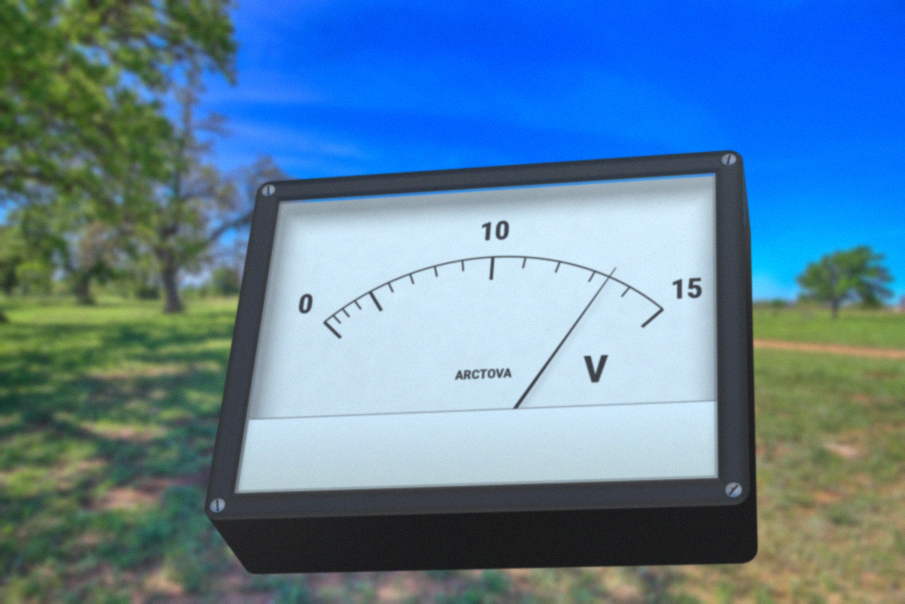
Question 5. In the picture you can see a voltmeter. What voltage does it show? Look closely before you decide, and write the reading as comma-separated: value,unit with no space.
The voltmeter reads 13.5,V
